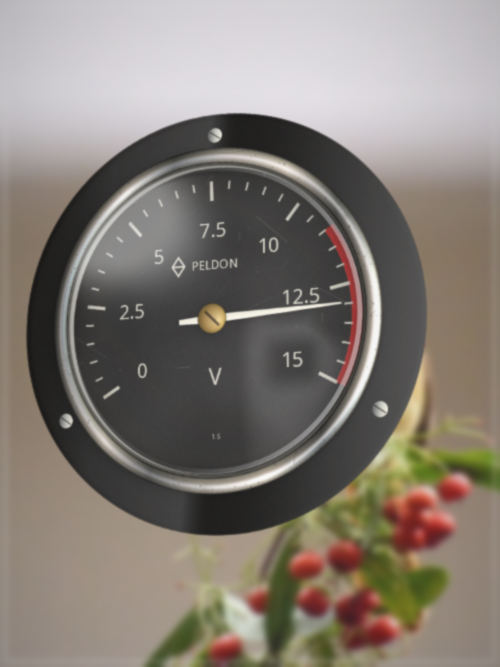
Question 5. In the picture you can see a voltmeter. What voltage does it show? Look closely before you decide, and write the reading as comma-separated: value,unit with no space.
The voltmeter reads 13,V
